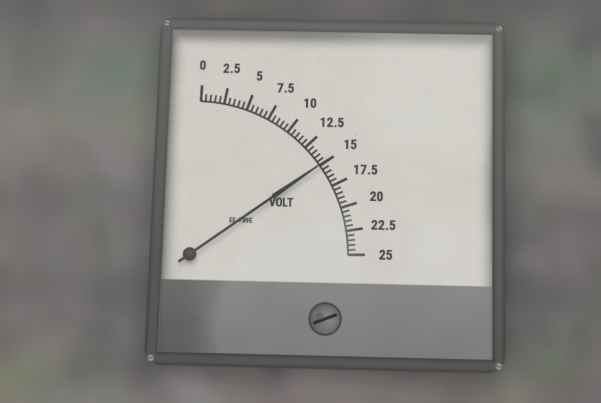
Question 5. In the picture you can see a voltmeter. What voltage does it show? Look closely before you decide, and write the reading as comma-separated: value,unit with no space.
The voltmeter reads 15,V
